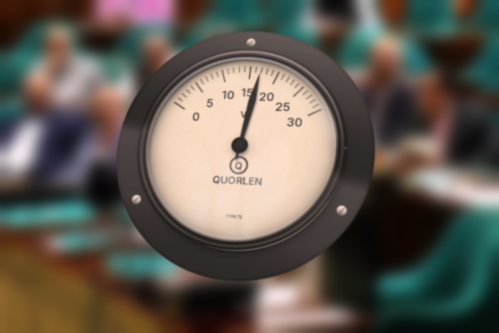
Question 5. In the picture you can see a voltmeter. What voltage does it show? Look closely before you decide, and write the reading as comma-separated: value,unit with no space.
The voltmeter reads 17,V
